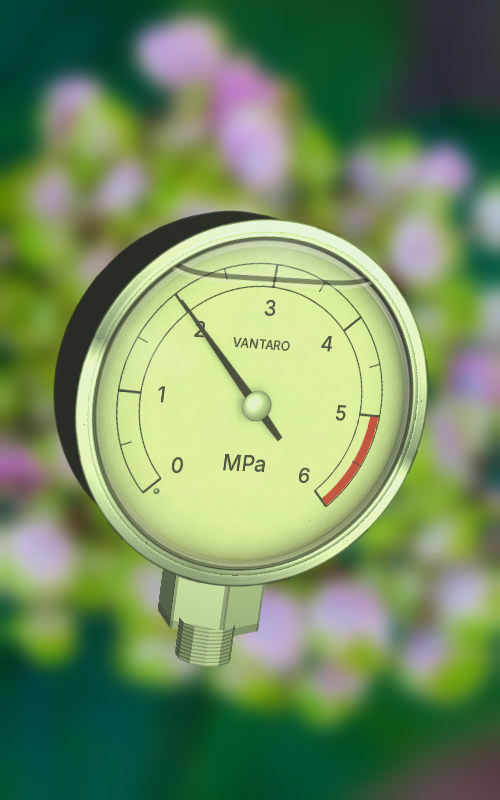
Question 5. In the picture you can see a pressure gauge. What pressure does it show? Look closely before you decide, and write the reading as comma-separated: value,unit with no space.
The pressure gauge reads 2,MPa
